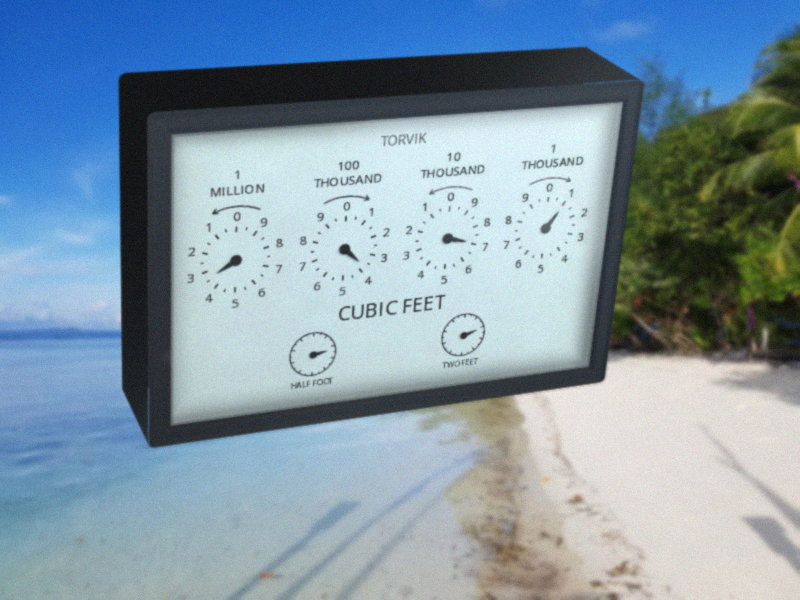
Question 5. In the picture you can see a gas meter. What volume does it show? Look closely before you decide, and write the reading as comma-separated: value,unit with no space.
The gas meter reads 337100,ft³
